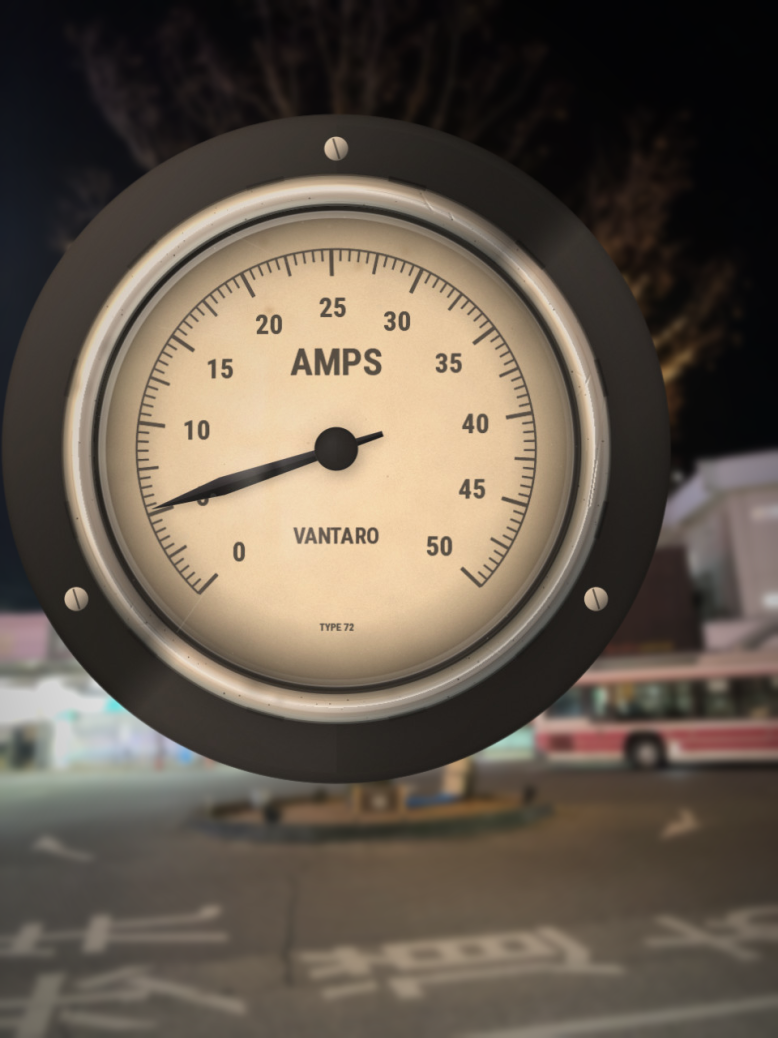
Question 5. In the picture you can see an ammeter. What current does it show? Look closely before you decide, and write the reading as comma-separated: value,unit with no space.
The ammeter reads 5.25,A
